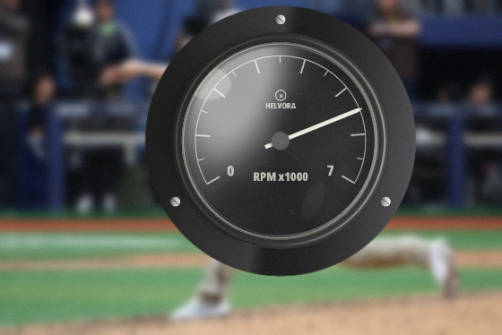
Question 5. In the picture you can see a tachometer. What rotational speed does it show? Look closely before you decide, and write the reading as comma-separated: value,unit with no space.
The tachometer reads 5500,rpm
